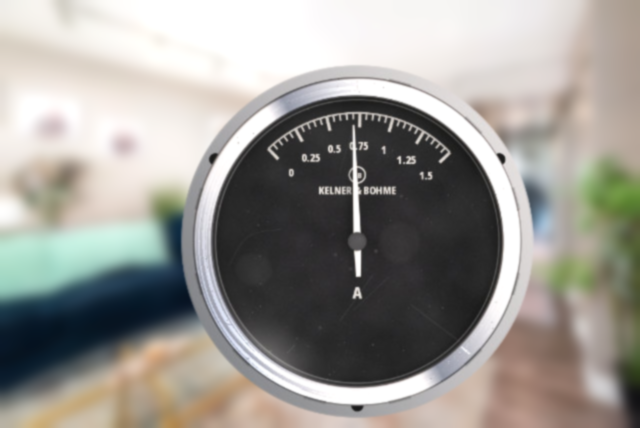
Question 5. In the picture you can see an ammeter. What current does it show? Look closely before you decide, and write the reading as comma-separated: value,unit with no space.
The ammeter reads 0.7,A
